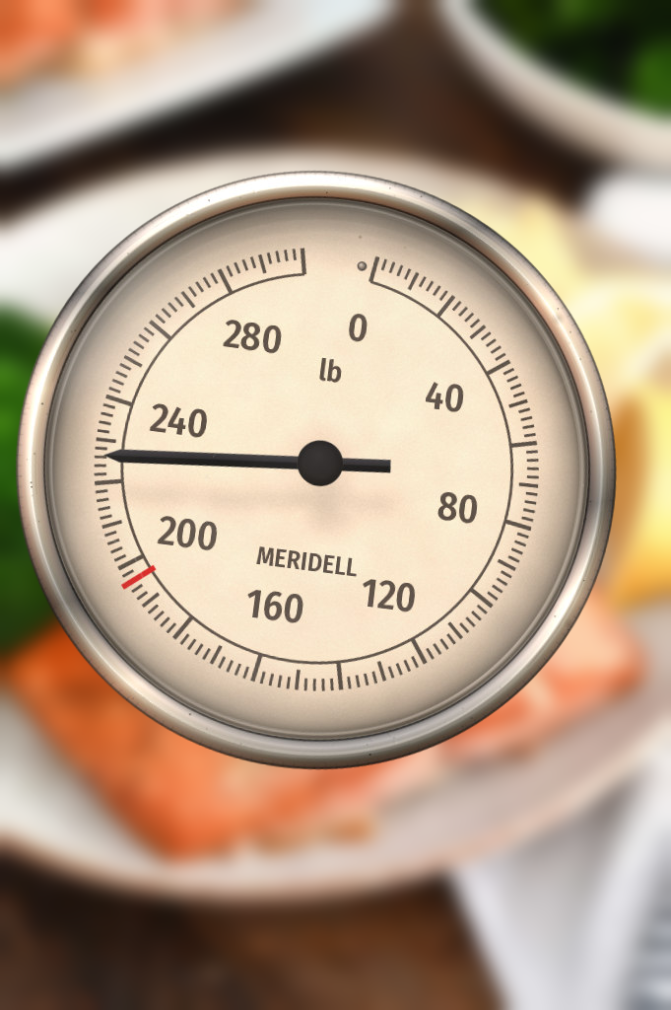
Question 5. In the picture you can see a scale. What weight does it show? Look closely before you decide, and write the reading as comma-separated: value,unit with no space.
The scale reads 226,lb
